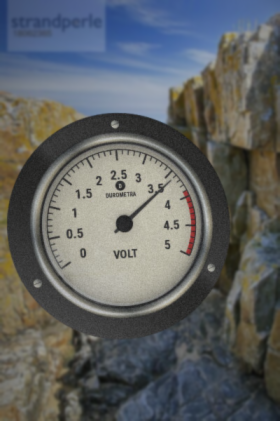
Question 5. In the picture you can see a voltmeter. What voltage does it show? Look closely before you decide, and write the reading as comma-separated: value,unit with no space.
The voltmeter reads 3.6,V
